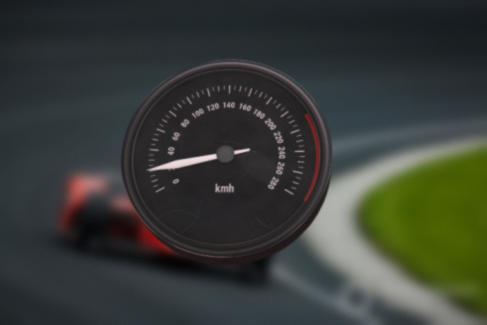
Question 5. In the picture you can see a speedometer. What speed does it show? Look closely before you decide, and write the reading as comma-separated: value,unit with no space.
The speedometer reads 20,km/h
